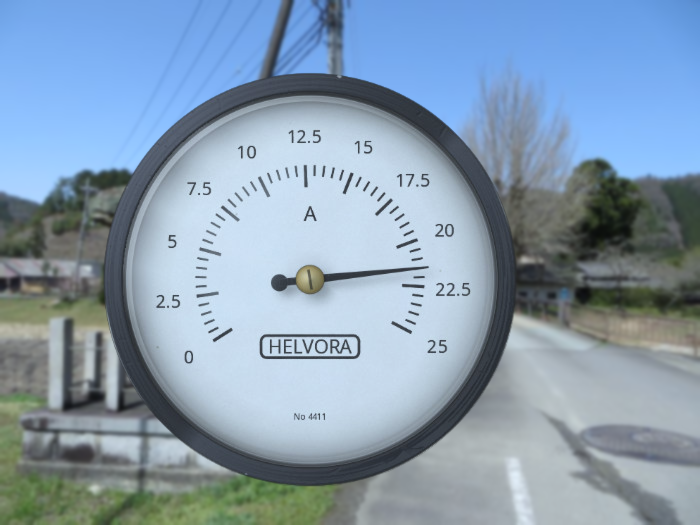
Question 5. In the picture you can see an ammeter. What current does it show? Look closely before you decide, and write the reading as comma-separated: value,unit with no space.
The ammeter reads 21.5,A
